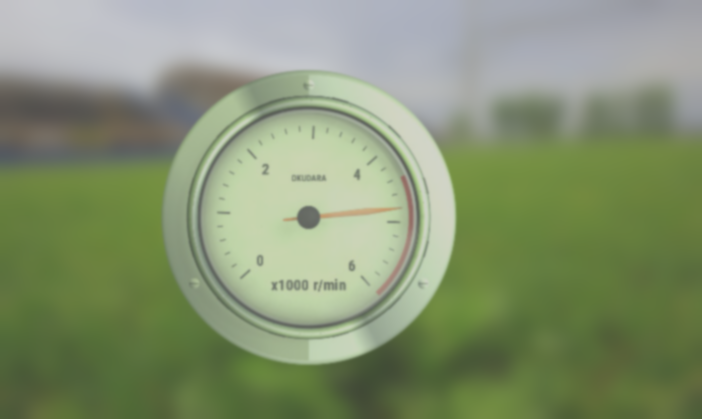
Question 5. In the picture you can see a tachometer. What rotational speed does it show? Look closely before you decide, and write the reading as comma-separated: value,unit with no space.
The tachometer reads 4800,rpm
